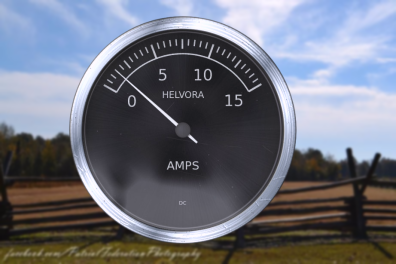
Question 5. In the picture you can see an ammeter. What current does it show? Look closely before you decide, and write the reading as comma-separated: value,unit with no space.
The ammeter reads 1.5,A
